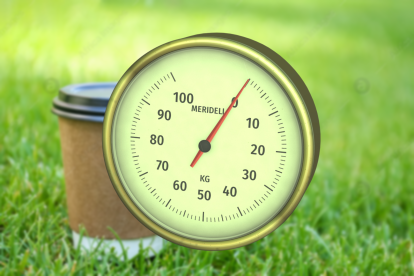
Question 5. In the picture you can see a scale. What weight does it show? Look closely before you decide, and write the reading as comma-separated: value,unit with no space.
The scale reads 0,kg
